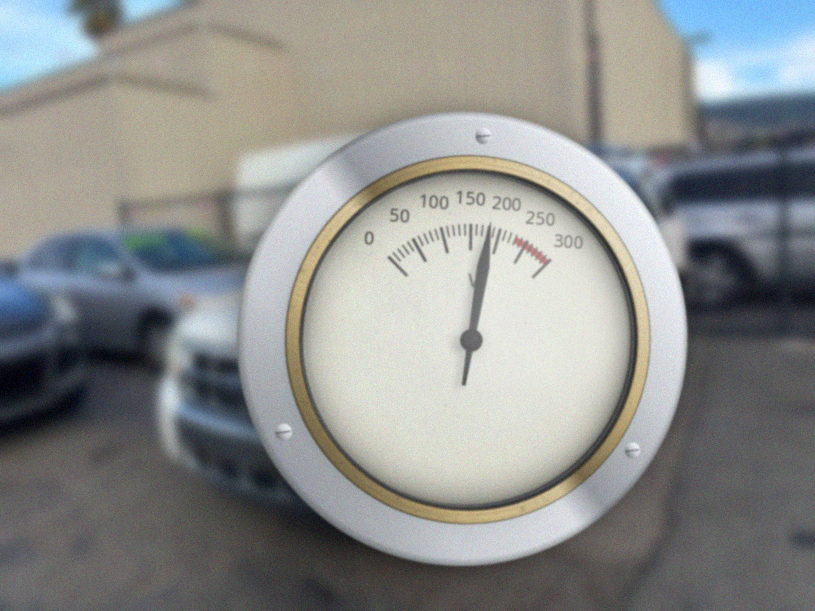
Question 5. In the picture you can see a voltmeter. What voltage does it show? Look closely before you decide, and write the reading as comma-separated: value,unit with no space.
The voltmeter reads 180,V
